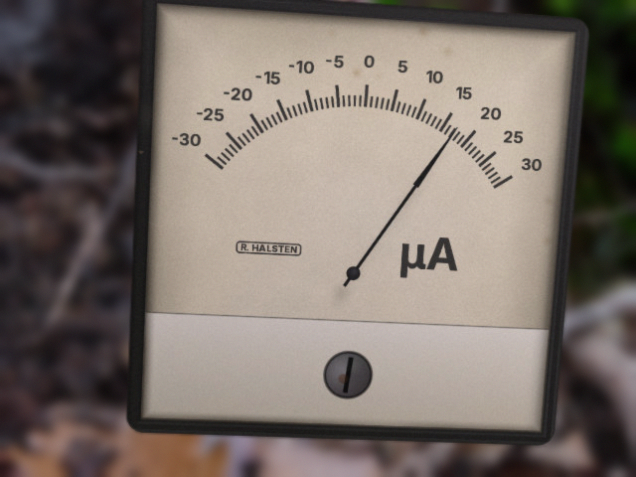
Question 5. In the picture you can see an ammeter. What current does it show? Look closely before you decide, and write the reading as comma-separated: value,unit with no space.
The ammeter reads 17,µA
